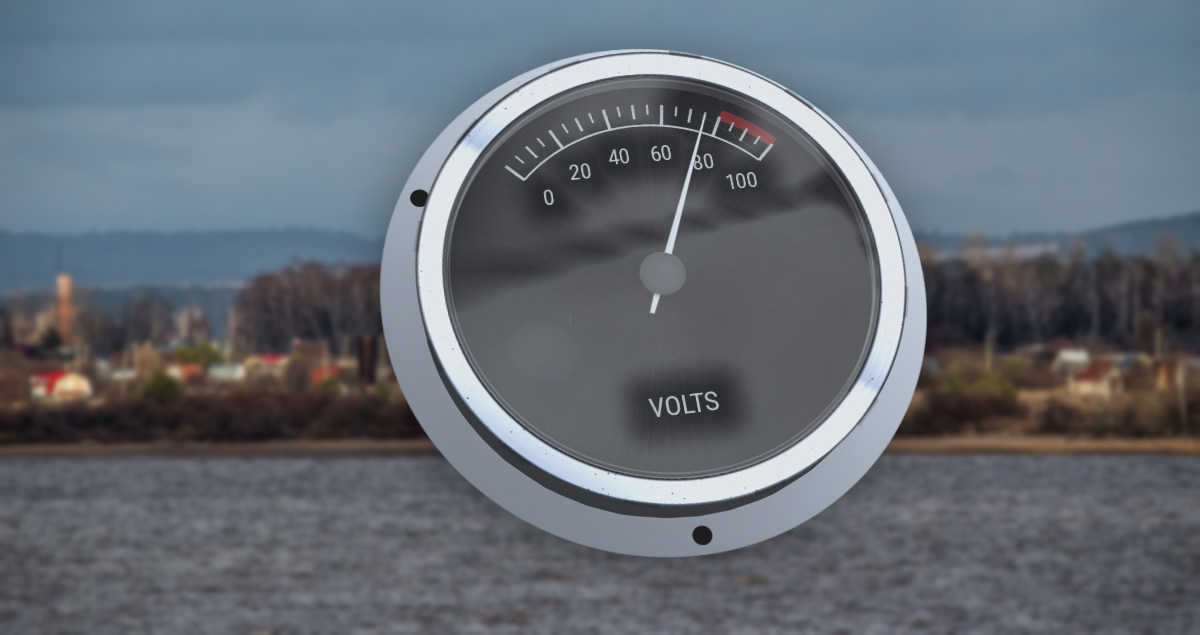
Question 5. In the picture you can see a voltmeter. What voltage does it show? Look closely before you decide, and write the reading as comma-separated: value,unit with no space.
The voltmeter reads 75,V
